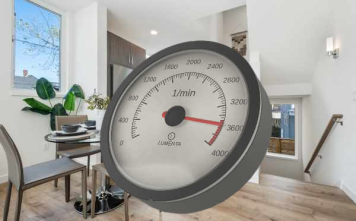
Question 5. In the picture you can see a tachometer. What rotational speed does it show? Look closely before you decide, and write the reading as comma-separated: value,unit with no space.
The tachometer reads 3600,rpm
